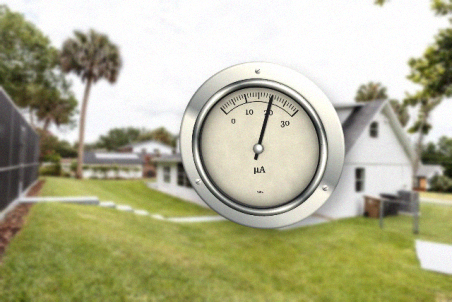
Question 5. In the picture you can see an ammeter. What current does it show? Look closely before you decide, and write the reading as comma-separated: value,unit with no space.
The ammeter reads 20,µA
